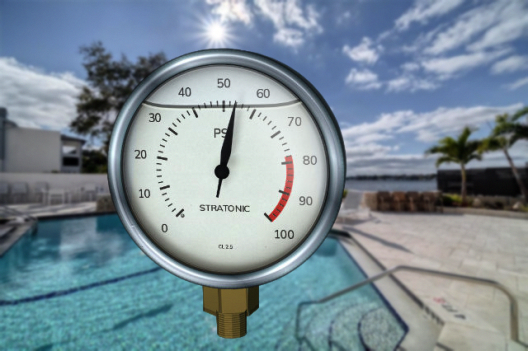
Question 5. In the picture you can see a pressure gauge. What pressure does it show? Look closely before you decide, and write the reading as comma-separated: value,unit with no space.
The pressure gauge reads 54,psi
